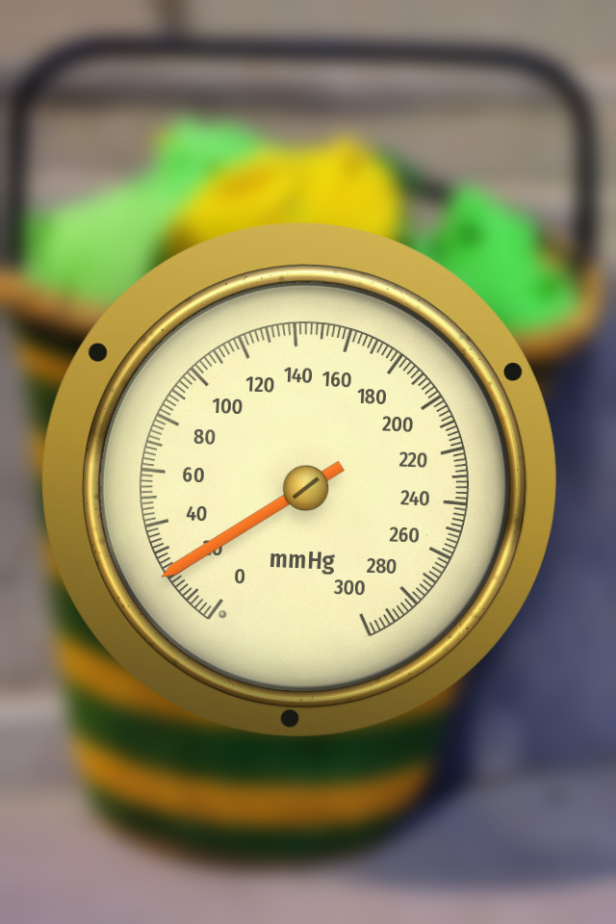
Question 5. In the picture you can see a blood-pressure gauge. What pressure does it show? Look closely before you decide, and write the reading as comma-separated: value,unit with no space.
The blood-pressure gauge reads 22,mmHg
